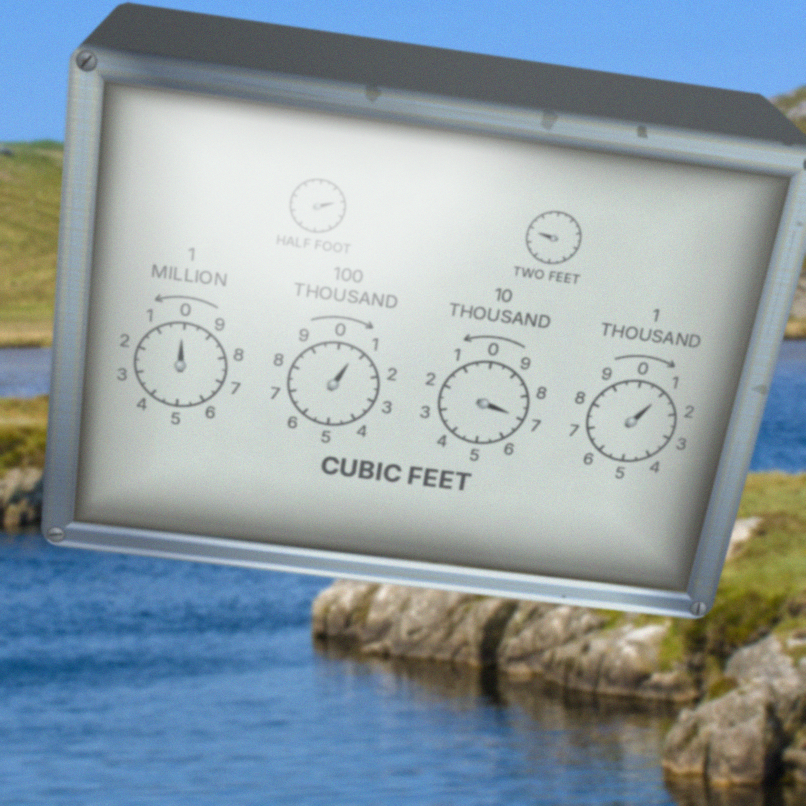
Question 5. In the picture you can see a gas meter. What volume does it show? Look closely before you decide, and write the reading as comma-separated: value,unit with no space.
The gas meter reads 7100,ft³
